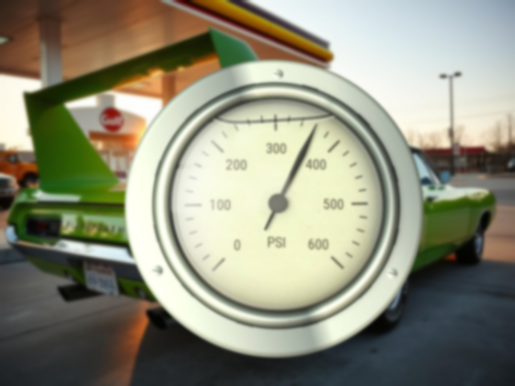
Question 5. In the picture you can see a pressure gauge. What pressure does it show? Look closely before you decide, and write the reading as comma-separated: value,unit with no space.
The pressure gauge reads 360,psi
